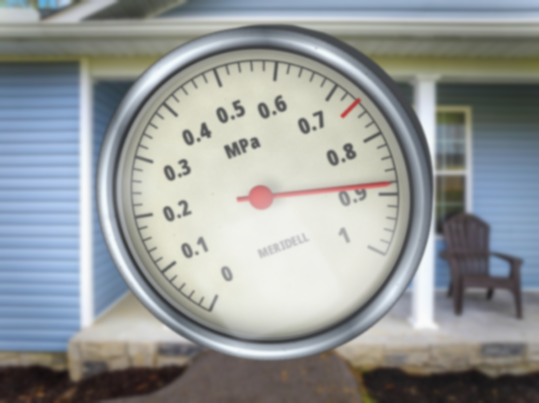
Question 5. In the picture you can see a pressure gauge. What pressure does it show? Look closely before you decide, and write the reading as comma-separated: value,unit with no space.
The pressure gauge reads 0.88,MPa
